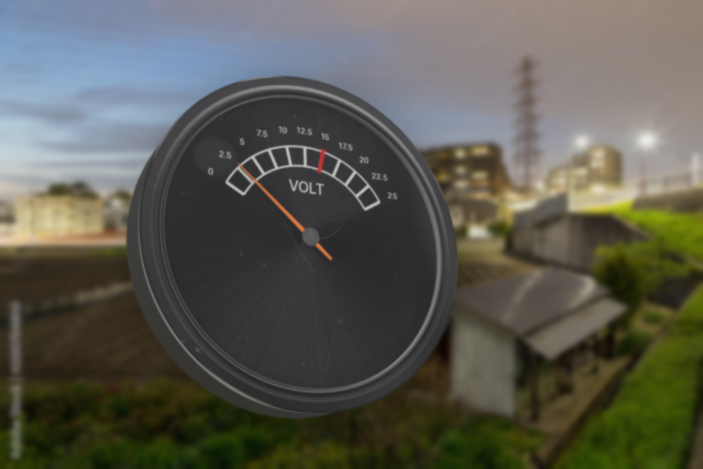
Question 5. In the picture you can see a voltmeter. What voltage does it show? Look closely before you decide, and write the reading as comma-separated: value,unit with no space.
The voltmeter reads 2.5,V
